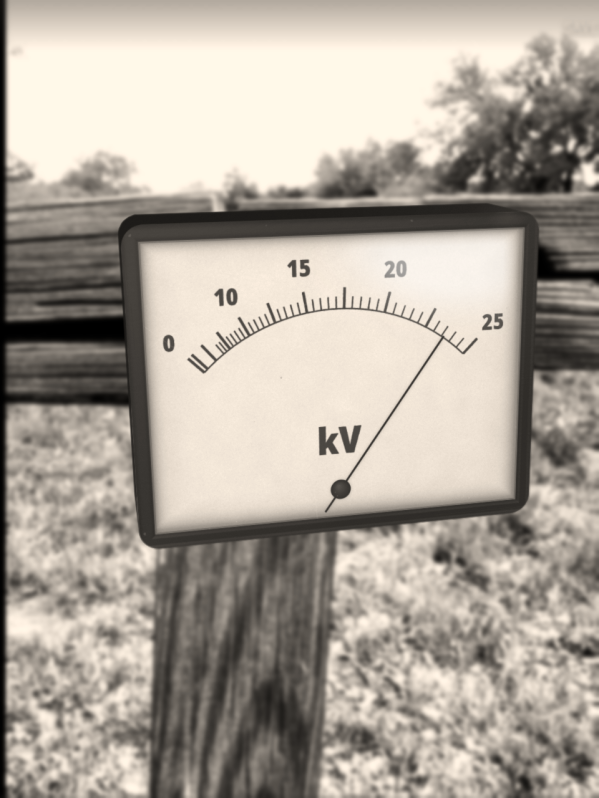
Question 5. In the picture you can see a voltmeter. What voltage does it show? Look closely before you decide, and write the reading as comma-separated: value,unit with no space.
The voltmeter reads 23.5,kV
